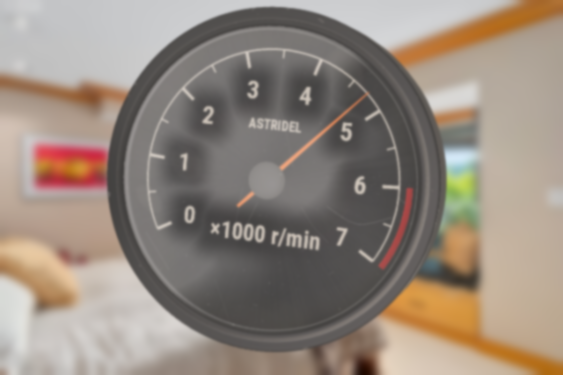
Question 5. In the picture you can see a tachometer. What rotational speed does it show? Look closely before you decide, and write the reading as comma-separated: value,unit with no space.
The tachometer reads 4750,rpm
